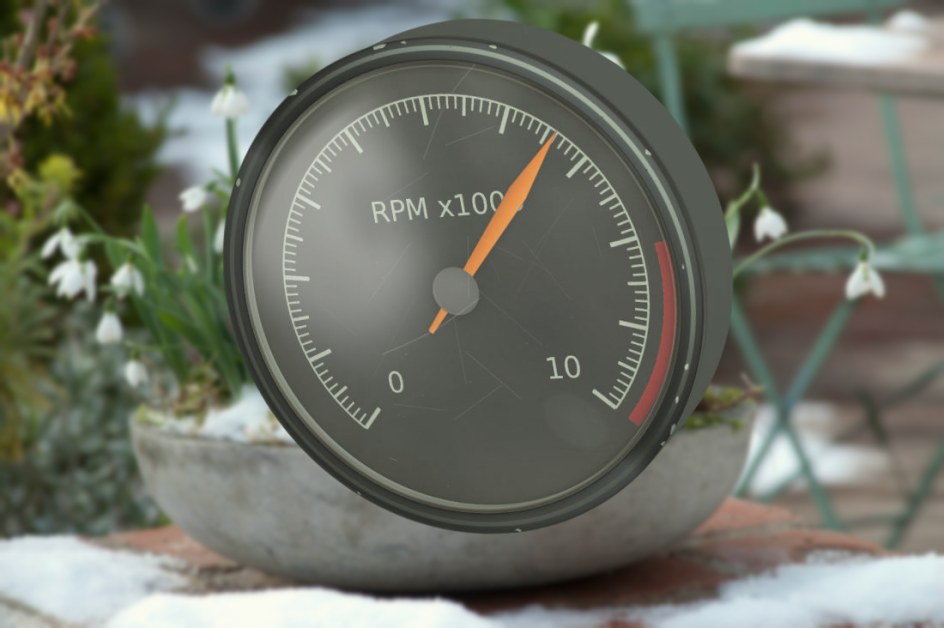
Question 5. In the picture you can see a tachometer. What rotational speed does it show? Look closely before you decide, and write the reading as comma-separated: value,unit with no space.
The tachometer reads 6600,rpm
